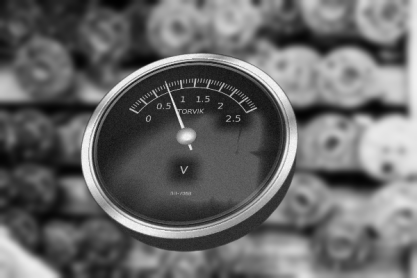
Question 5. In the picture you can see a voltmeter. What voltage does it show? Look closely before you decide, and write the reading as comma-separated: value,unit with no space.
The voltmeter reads 0.75,V
